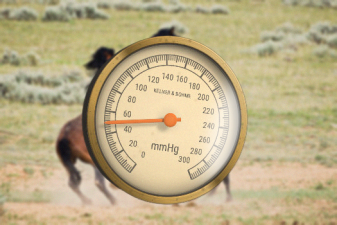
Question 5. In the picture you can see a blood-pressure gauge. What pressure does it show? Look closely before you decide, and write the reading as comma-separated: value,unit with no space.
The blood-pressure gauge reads 50,mmHg
